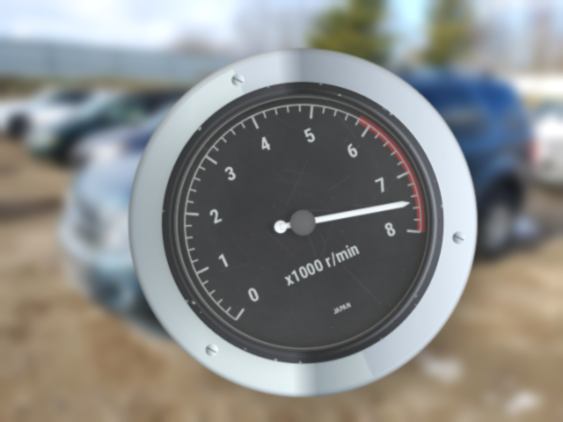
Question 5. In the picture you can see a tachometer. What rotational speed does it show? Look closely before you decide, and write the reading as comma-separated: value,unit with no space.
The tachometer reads 7500,rpm
